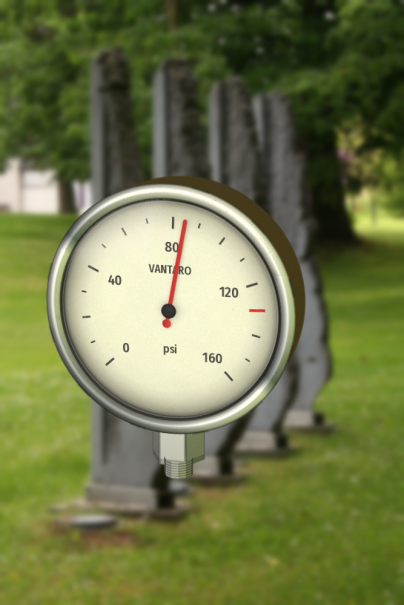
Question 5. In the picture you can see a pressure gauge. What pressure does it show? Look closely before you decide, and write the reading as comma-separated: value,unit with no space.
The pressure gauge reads 85,psi
